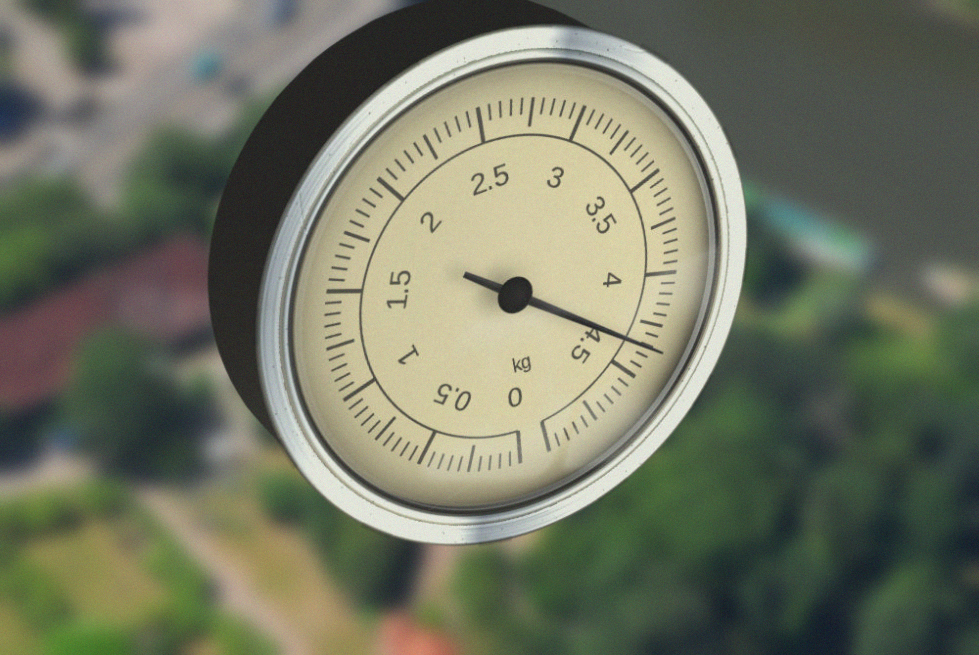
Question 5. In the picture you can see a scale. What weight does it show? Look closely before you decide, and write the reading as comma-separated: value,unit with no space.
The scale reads 4.35,kg
